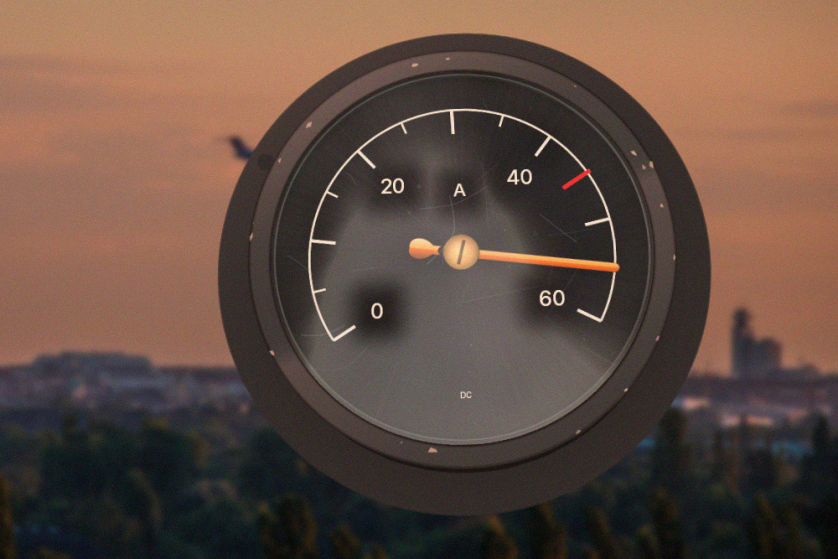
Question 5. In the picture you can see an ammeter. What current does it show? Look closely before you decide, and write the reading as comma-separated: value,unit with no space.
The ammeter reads 55,A
